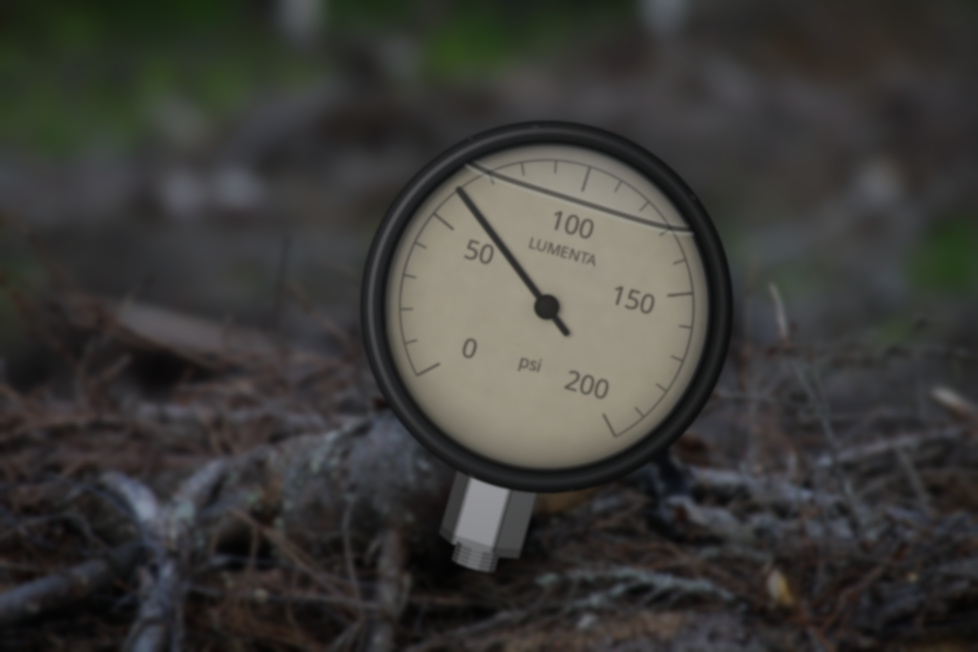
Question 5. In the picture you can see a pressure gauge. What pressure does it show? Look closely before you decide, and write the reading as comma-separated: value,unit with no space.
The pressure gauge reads 60,psi
